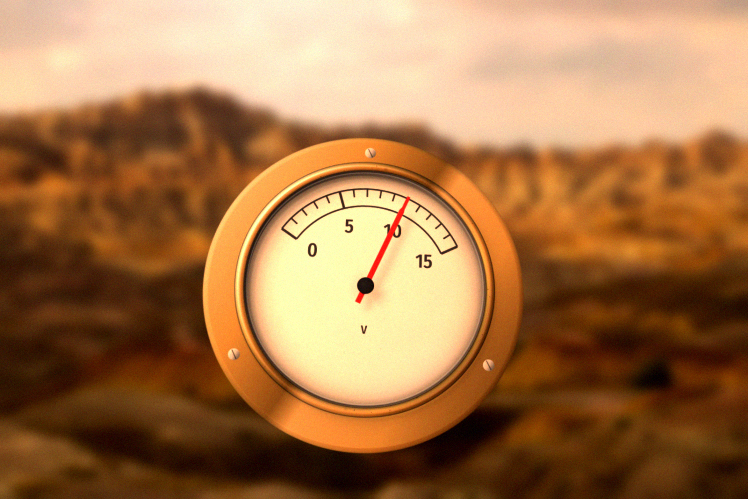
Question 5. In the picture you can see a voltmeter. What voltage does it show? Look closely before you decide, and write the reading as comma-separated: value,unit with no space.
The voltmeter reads 10,V
